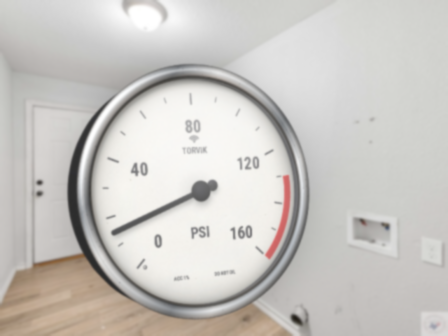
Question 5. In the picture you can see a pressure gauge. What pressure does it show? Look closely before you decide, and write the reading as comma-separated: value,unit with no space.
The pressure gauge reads 15,psi
